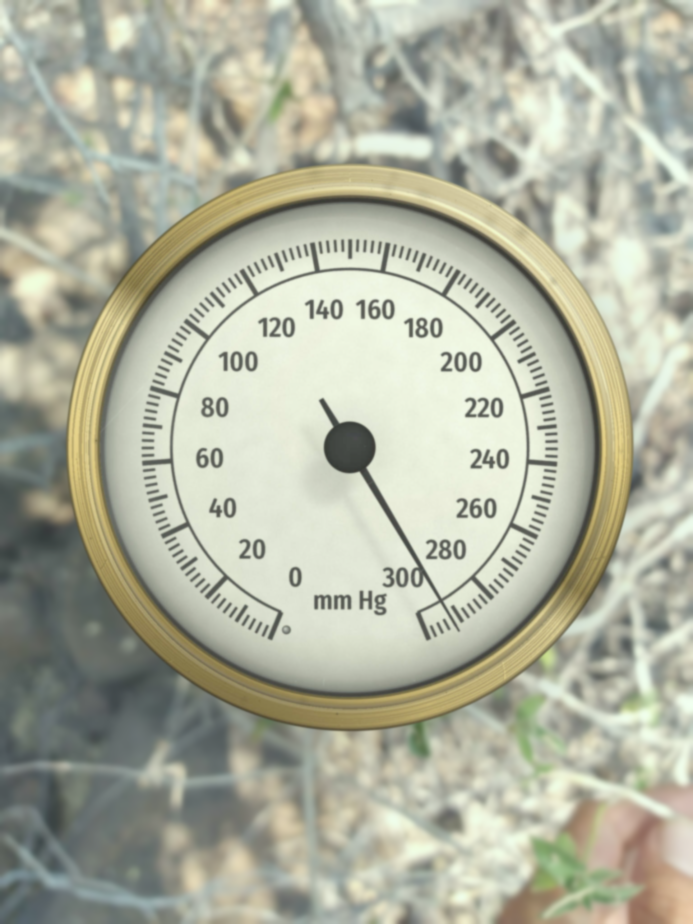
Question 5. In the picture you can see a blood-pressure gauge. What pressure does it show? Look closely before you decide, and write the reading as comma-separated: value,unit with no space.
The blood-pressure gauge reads 292,mmHg
